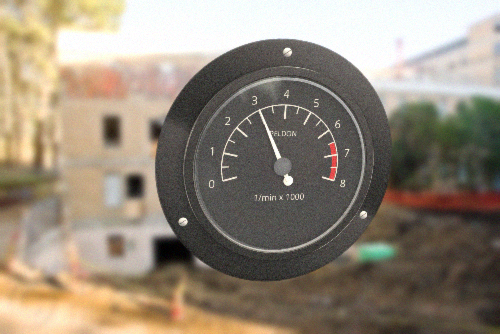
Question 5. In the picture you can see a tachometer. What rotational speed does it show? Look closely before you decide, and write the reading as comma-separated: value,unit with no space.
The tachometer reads 3000,rpm
